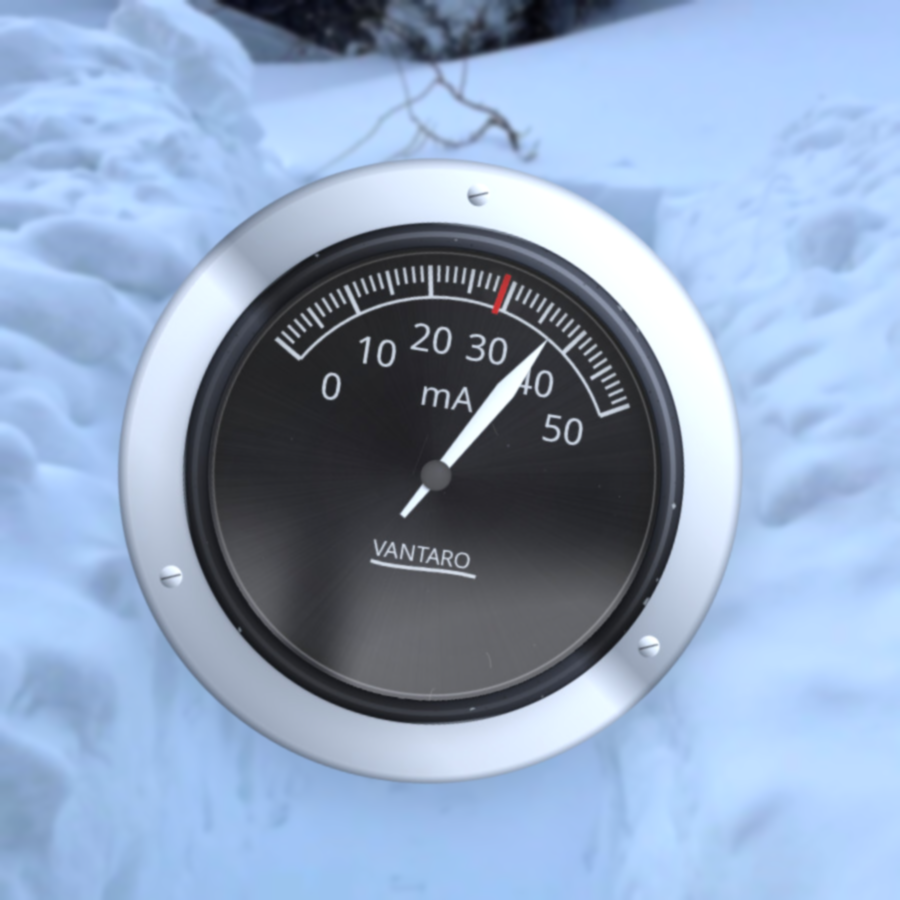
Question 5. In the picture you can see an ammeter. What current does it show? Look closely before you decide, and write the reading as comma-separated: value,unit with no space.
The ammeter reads 37,mA
